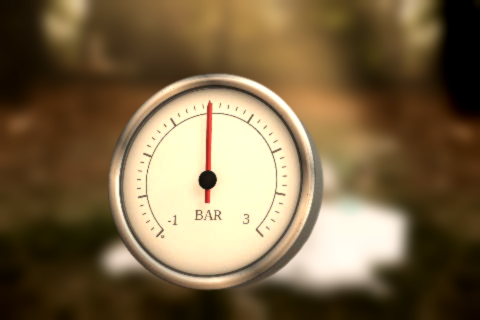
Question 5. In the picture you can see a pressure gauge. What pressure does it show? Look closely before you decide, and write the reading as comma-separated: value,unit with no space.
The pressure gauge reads 1,bar
